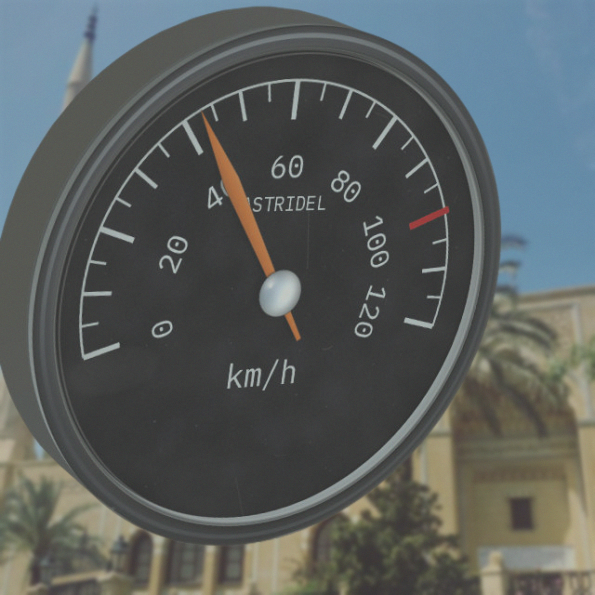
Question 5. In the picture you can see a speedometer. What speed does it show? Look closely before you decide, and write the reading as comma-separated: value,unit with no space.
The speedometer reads 42.5,km/h
